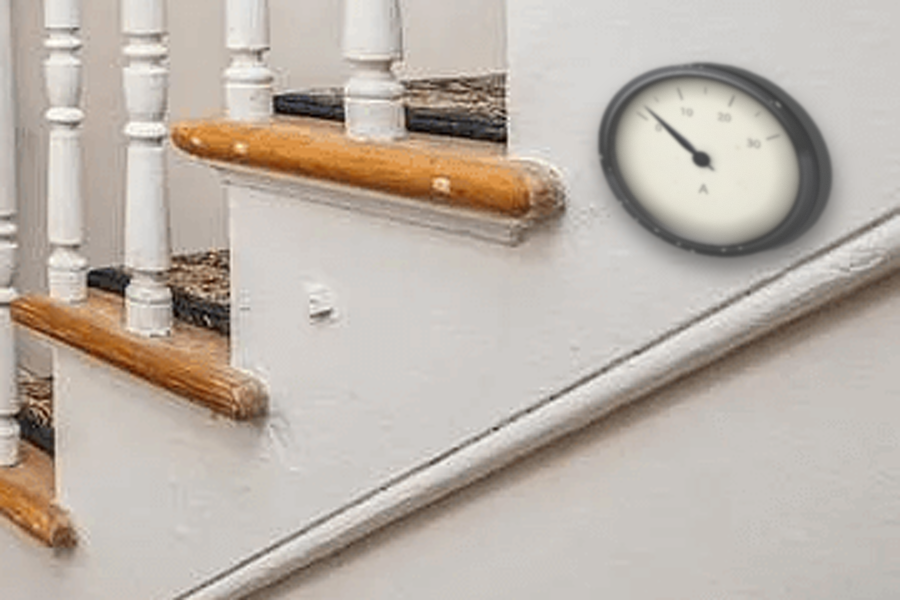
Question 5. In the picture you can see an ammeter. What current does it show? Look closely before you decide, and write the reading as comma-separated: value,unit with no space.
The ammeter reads 2.5,A
